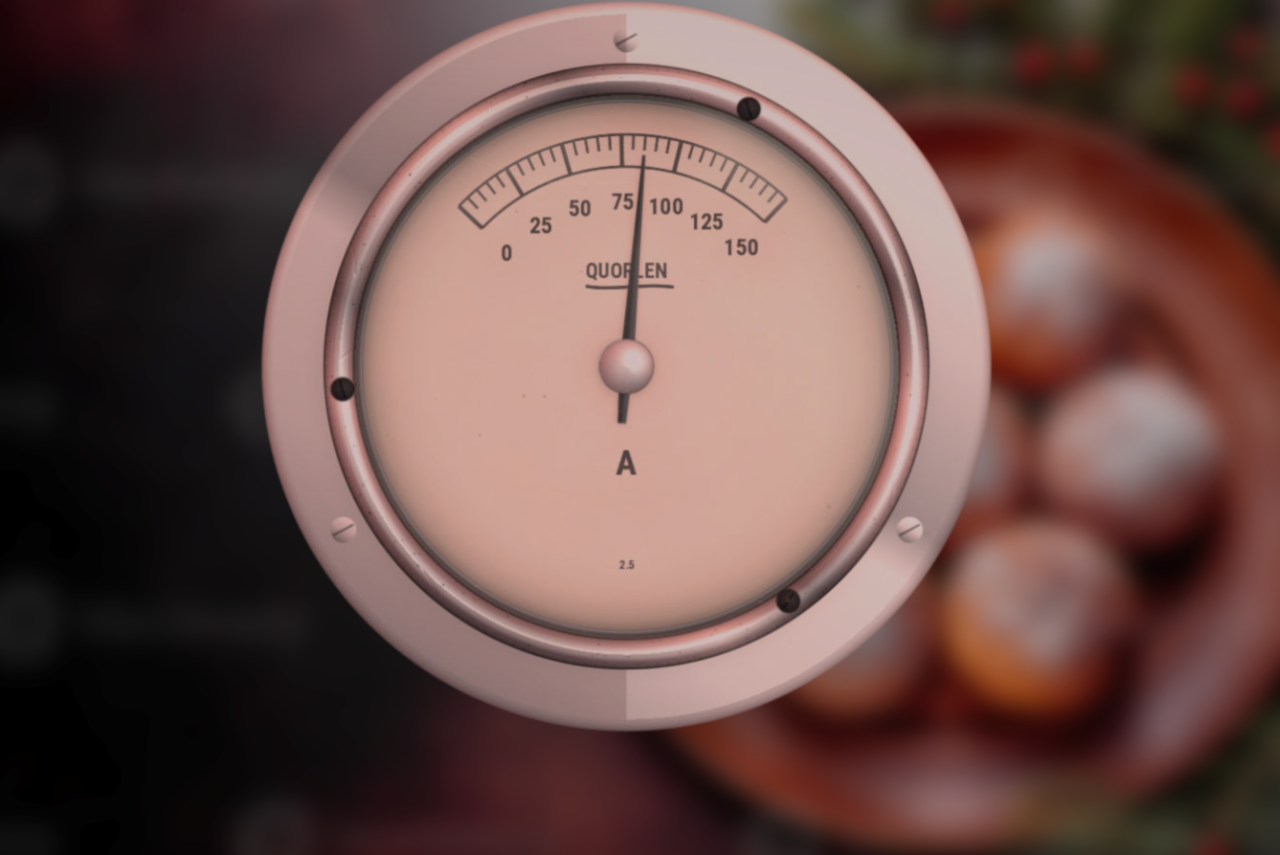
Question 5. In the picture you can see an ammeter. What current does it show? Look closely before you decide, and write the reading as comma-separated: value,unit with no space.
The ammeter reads 85,A
